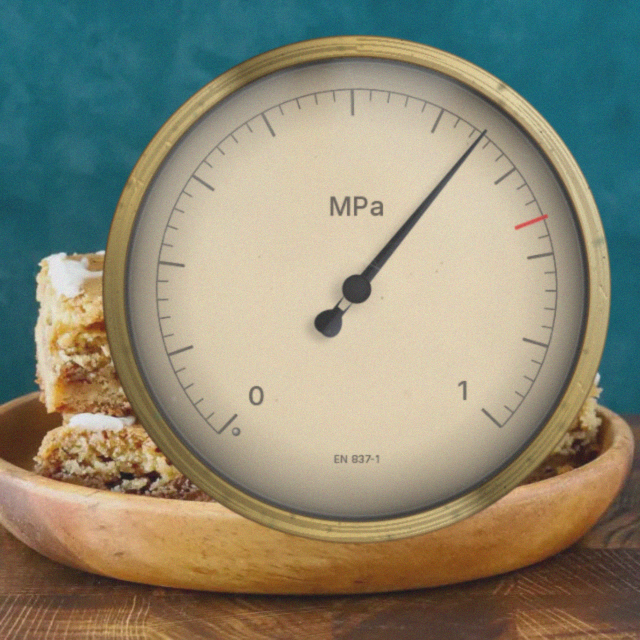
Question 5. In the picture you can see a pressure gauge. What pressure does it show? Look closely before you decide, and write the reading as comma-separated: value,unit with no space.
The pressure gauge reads 0.65,MPa
